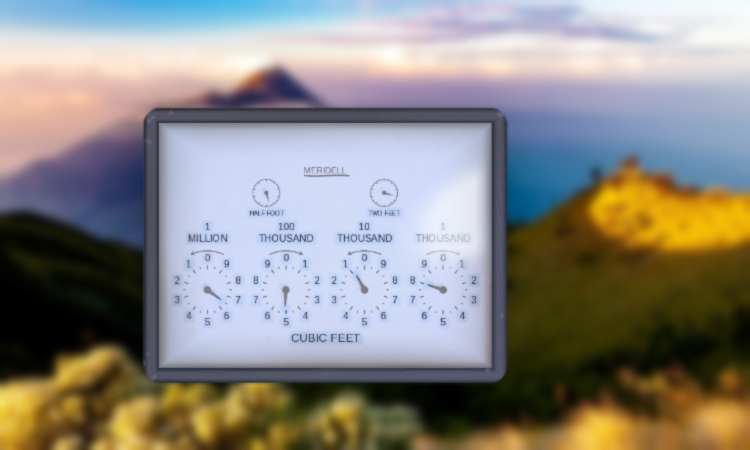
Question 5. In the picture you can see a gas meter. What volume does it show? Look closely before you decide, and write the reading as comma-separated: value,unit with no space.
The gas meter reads 650800,ft³
